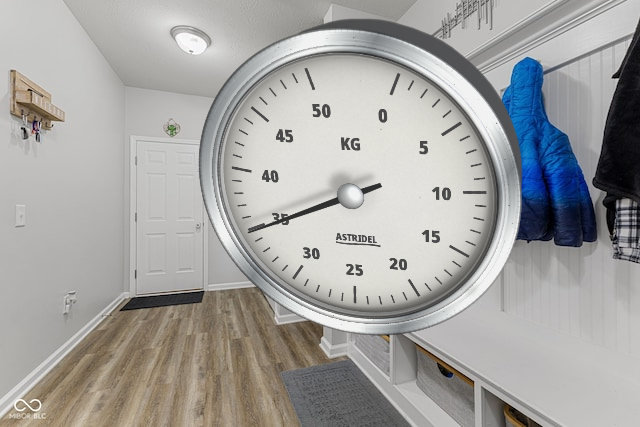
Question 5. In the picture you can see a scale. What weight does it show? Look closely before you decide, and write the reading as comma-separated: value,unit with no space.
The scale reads 35,kg
